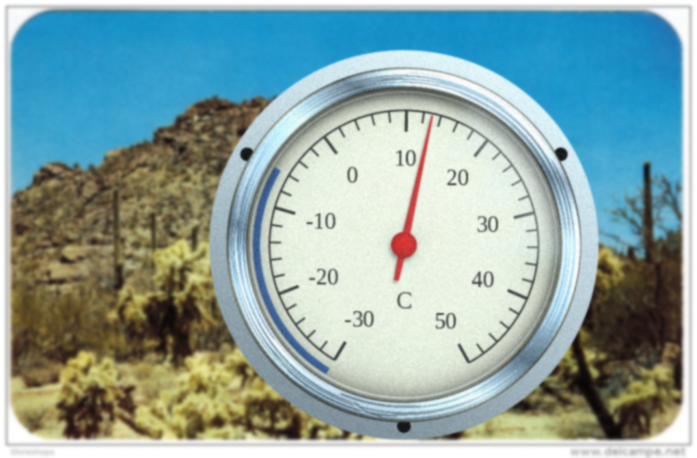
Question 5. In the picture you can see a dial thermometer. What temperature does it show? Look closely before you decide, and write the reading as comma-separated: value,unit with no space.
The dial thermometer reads 13,°C
